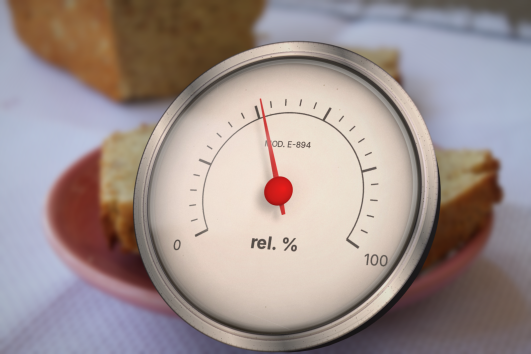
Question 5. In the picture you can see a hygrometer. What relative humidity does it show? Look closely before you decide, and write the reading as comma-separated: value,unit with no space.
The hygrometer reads 42,%
